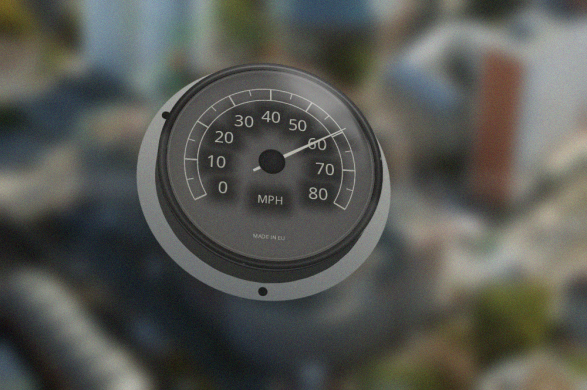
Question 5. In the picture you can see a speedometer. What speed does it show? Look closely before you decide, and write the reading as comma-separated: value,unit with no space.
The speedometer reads 60,mph
